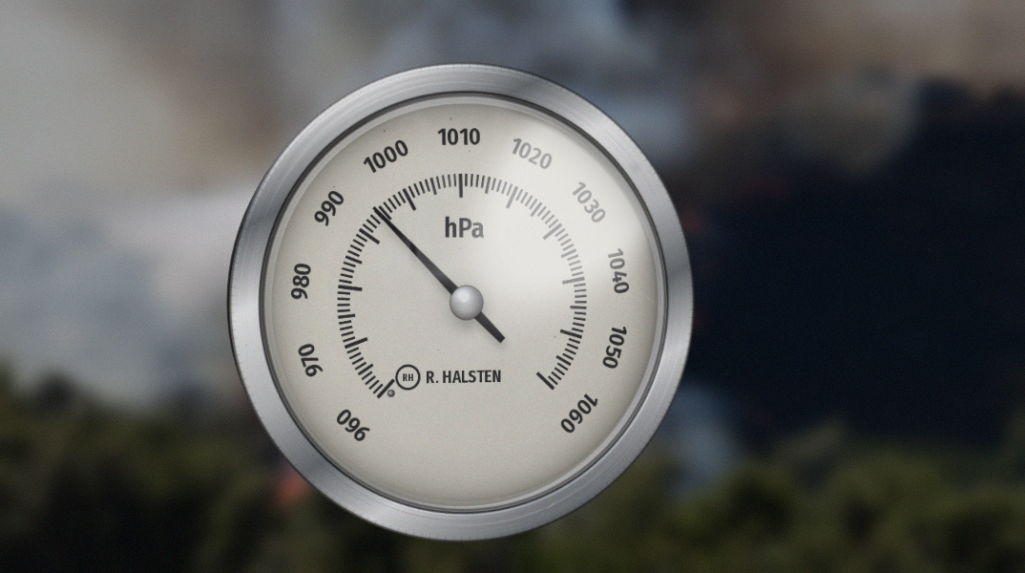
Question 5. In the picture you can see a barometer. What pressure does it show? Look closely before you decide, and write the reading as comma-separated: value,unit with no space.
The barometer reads 994,hPa
